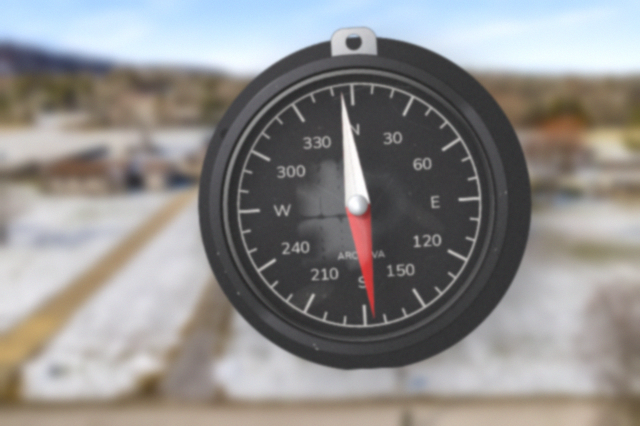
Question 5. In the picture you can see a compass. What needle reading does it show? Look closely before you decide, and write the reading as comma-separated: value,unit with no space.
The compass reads 175,°
